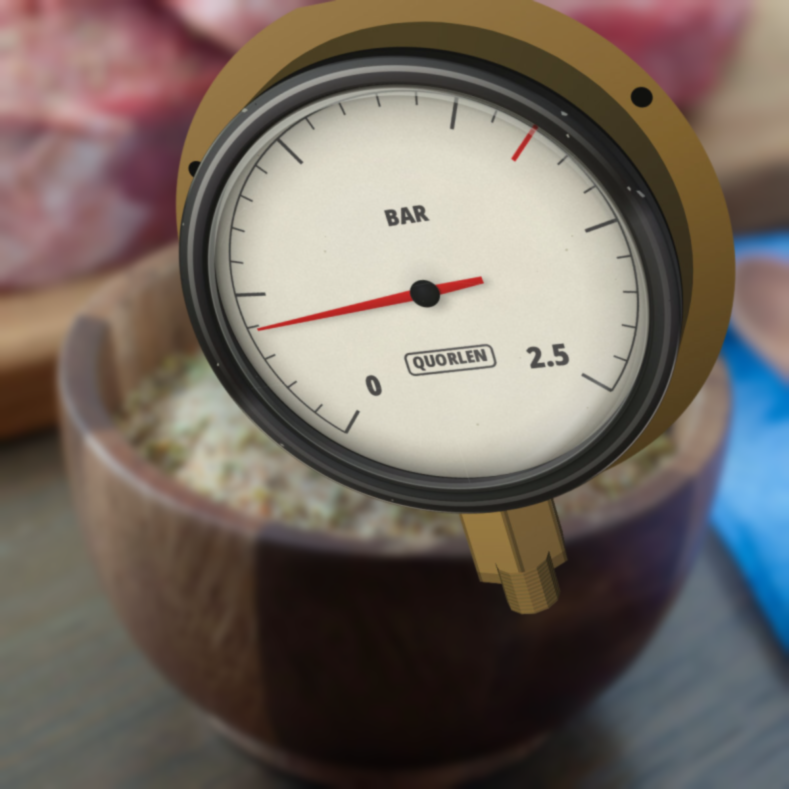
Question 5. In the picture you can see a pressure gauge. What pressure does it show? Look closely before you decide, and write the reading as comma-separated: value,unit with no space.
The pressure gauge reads 0.4,bar
